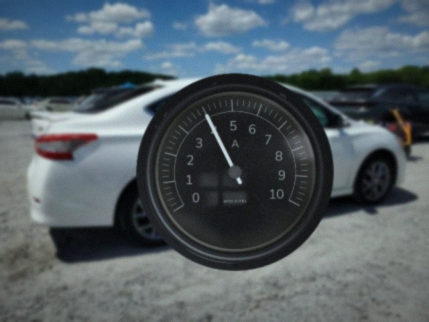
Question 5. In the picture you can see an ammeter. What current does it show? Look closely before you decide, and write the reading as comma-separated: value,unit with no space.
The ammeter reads 4,A
